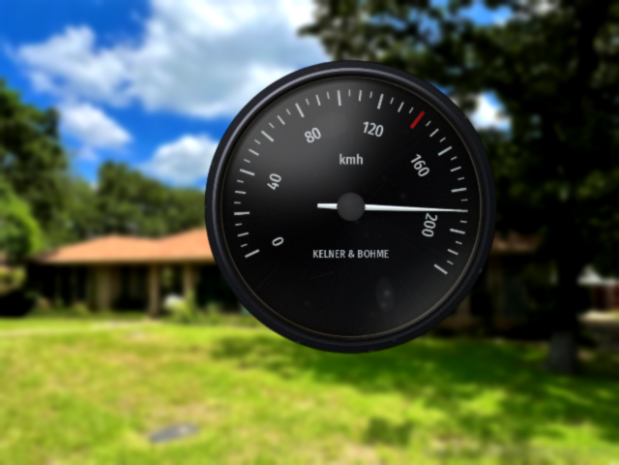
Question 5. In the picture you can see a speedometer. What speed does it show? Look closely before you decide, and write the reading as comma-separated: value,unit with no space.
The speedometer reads 190,km/h
